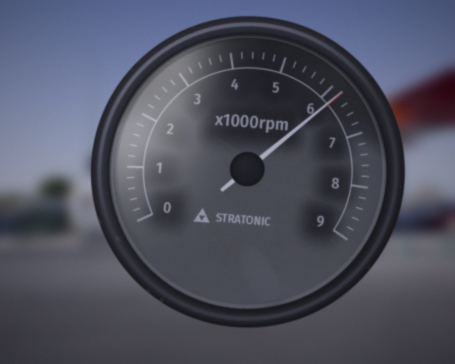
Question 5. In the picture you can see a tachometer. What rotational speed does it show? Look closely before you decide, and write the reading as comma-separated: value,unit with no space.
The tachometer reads 6200,rpm
